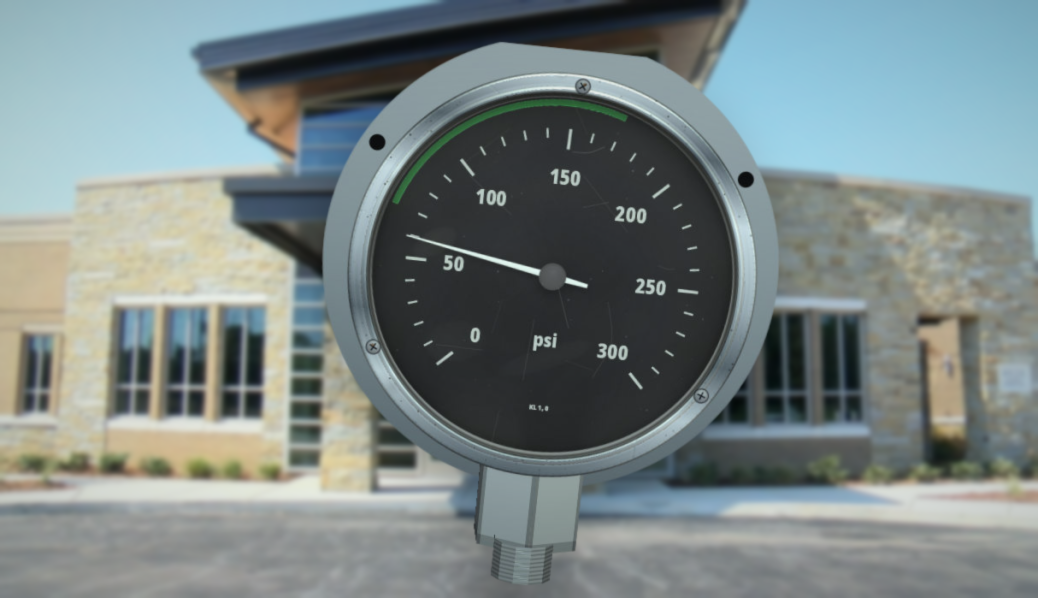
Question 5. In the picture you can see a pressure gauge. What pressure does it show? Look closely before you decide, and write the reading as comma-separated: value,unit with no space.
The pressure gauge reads 60,psi
